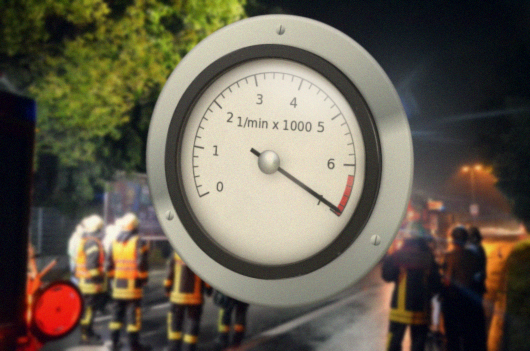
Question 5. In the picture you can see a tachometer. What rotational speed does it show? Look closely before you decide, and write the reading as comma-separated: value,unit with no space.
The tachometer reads 6900,rpm
